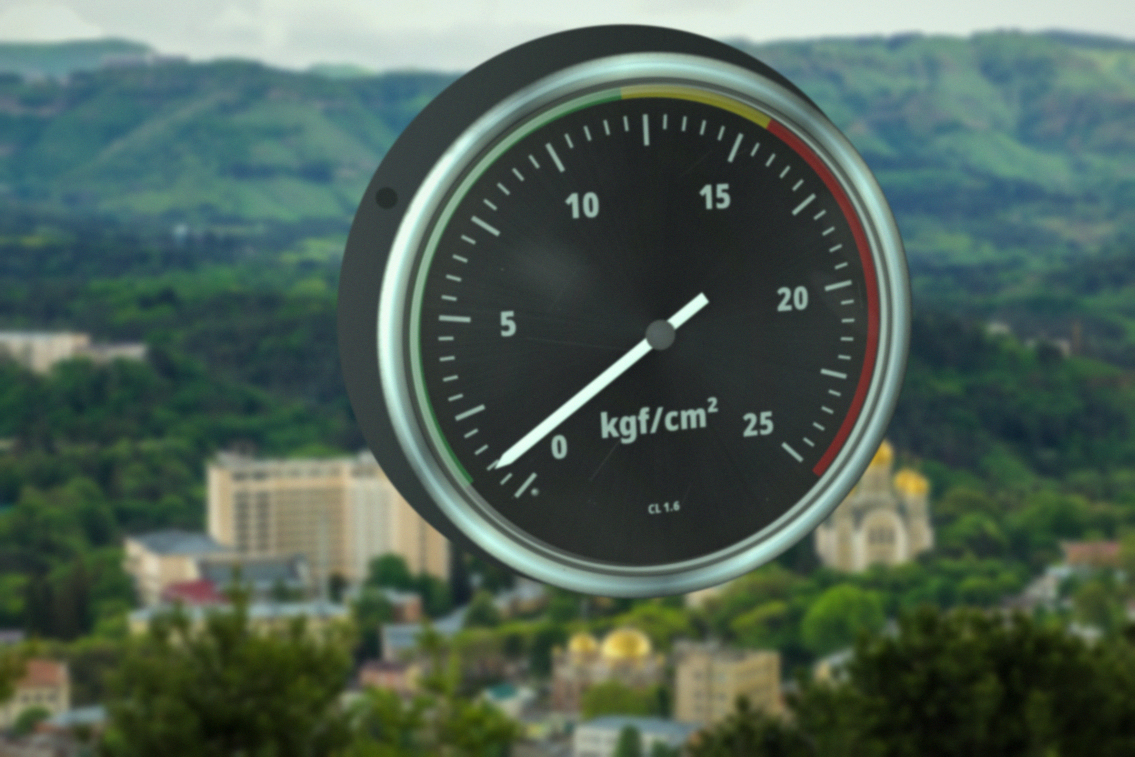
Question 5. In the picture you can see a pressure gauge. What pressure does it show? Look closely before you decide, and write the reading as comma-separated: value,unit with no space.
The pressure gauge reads 1,kg/cm²
